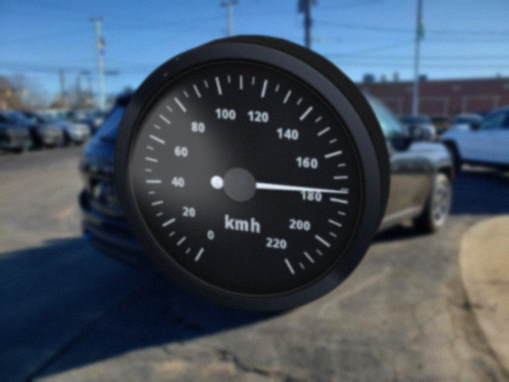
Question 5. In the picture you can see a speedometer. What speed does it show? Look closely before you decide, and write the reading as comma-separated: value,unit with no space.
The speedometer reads 175,km/h
